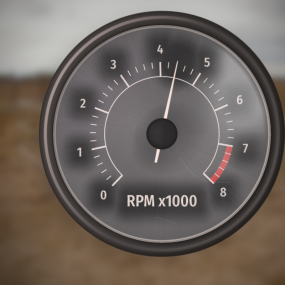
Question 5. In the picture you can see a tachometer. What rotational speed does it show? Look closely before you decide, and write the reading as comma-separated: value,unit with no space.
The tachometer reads 4400,rpm
